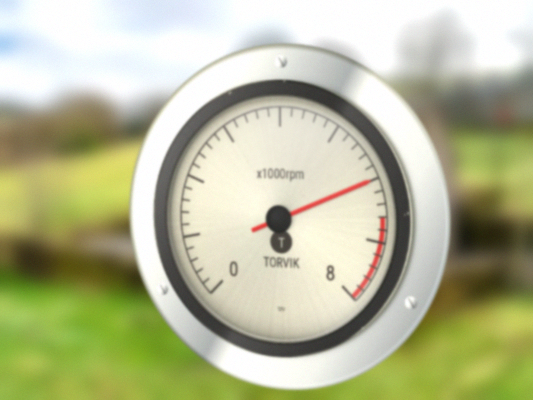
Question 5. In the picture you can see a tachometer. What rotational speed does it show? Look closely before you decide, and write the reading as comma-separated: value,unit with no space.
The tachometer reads 6000,rpm
